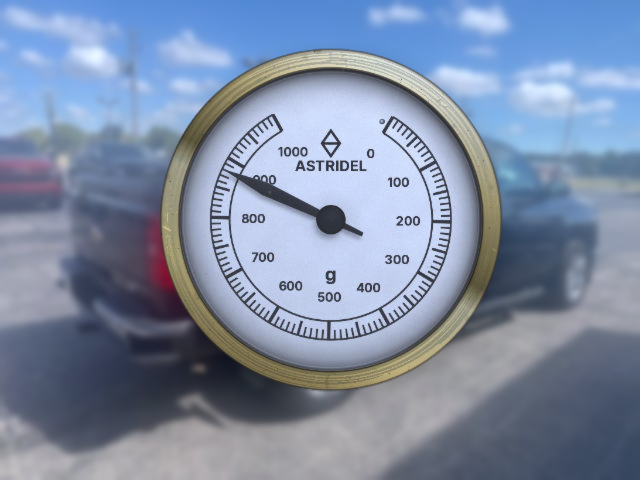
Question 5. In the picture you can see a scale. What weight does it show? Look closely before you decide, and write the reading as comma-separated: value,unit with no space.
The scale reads 880,g
